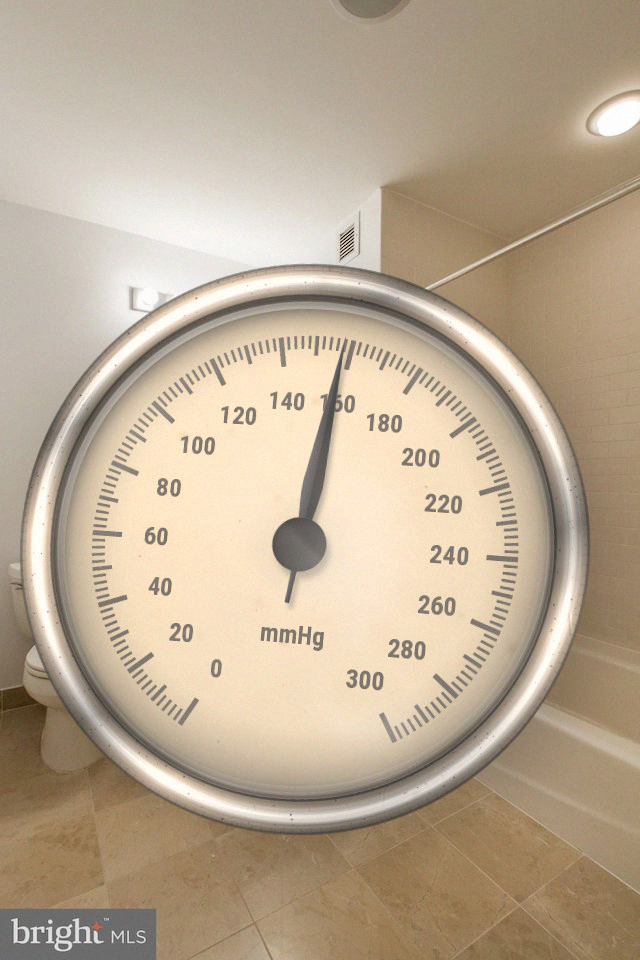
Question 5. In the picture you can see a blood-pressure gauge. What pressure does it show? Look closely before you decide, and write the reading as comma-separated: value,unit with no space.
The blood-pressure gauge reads 158,mmHg
